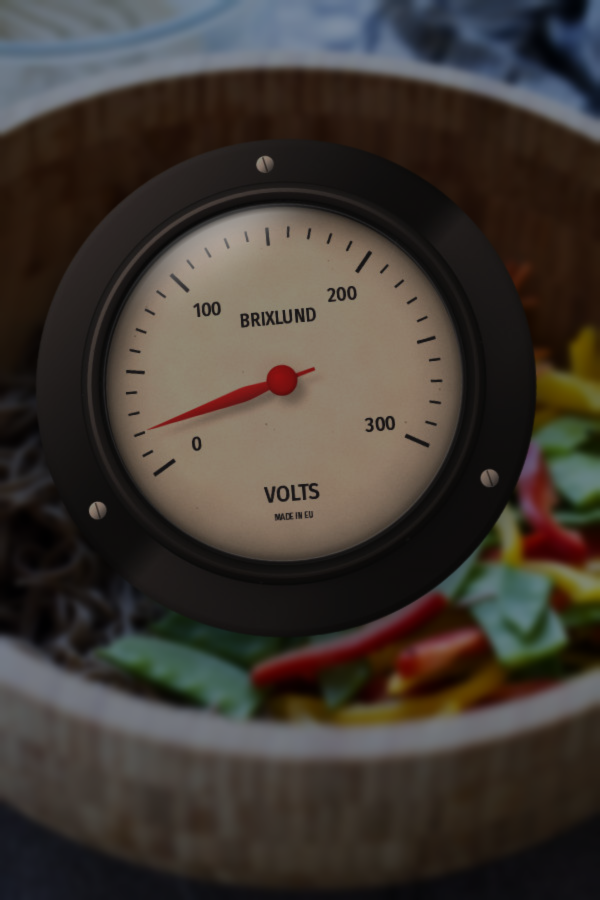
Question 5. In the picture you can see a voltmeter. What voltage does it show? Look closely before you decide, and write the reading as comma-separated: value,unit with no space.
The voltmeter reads 20,V
